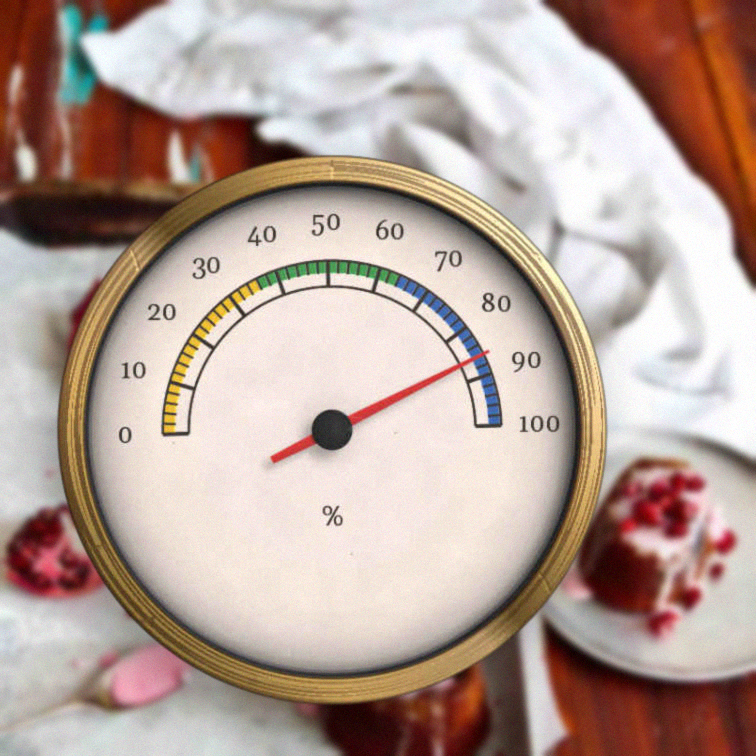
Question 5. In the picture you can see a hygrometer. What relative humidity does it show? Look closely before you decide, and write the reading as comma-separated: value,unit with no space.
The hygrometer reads 86,%
